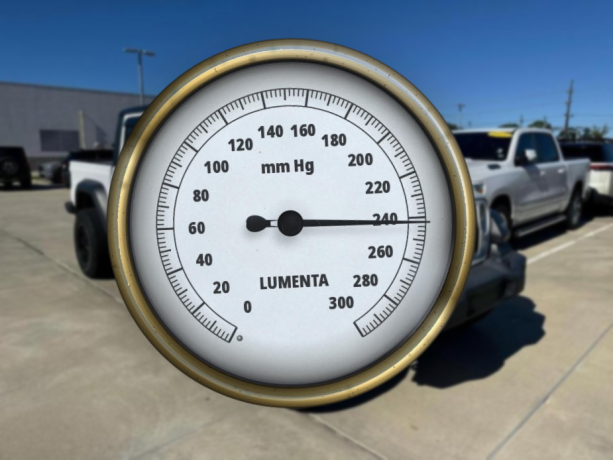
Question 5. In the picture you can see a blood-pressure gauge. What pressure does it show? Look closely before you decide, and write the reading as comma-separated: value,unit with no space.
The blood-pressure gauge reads 242,mmHg
